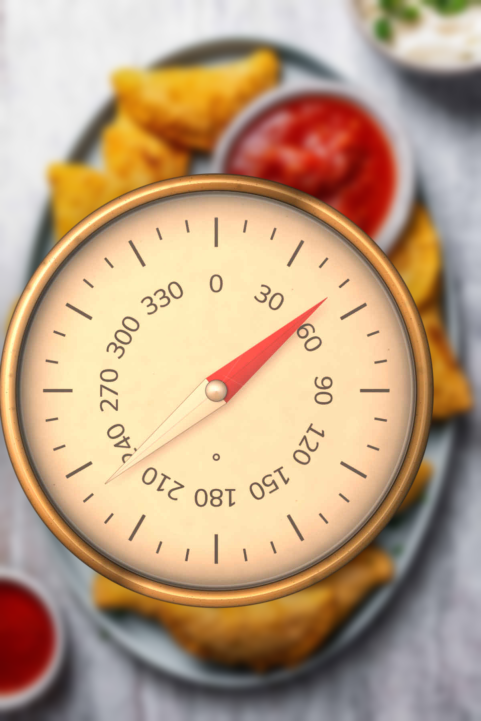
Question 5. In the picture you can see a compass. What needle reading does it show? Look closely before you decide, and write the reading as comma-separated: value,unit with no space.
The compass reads 50,°
